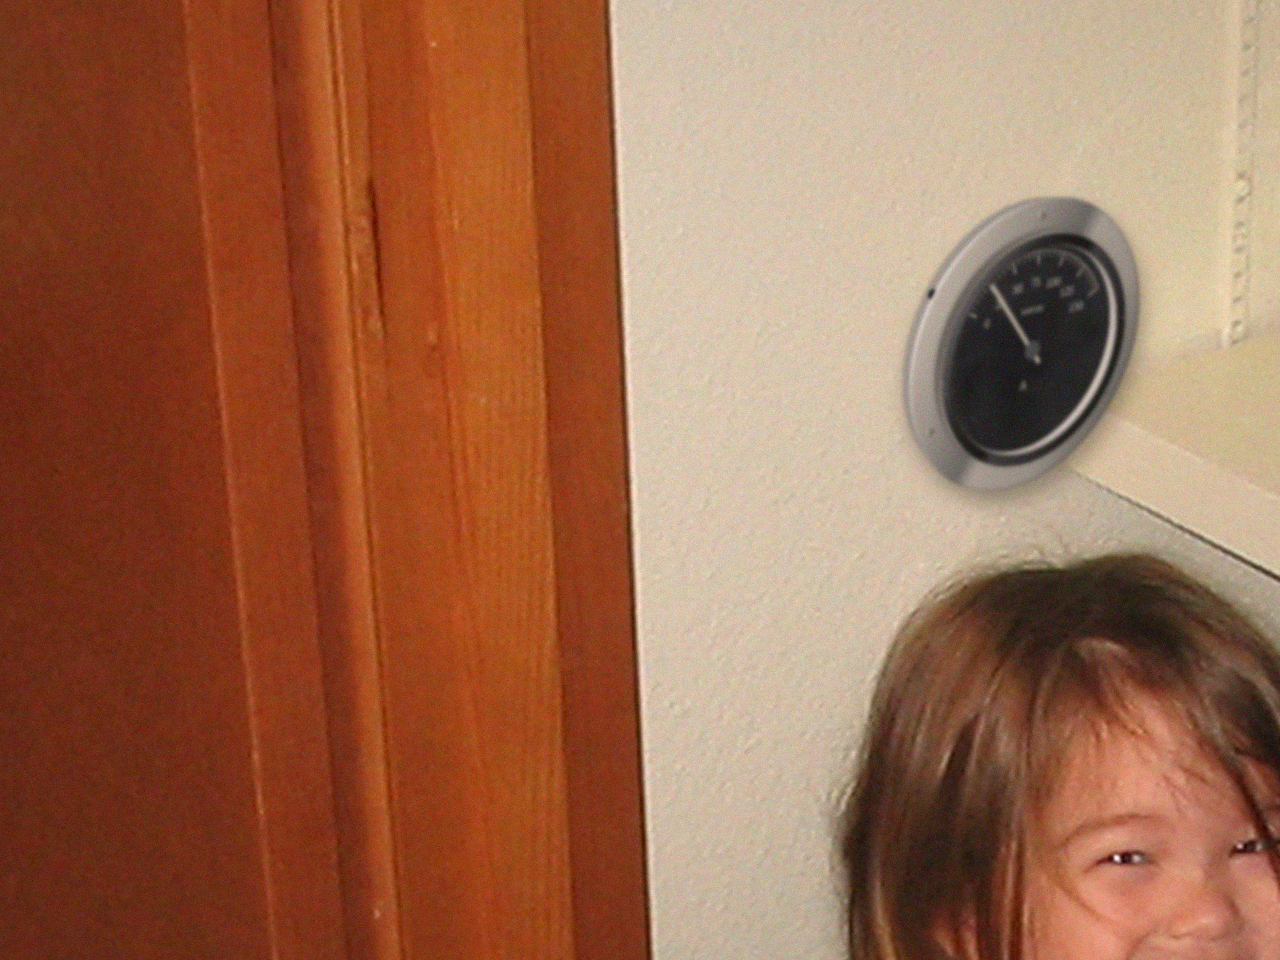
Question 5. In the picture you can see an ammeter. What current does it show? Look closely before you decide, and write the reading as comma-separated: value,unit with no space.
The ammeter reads 25,A
